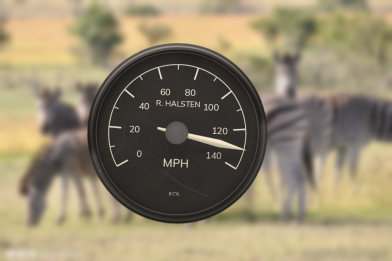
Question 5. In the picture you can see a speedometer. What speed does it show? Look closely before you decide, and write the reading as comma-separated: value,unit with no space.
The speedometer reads 130,mph
